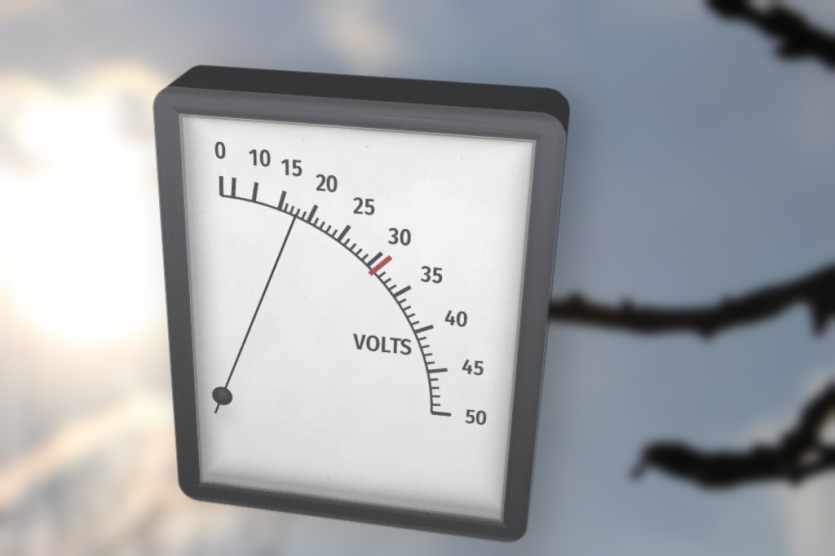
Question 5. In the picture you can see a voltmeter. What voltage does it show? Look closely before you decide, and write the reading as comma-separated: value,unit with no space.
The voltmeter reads 18,V
